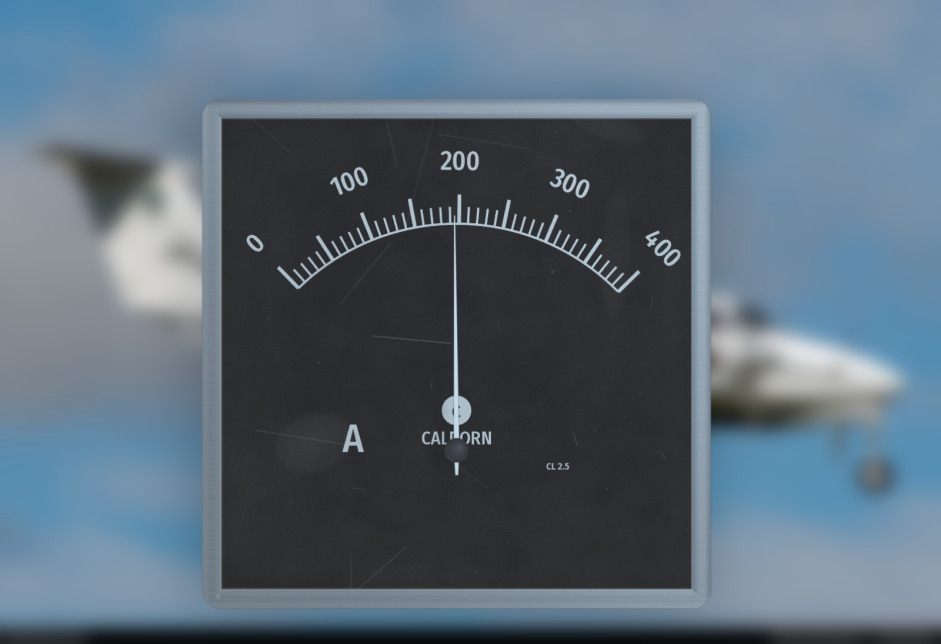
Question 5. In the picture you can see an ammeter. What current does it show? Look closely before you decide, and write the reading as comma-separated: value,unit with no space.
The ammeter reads 195,A
